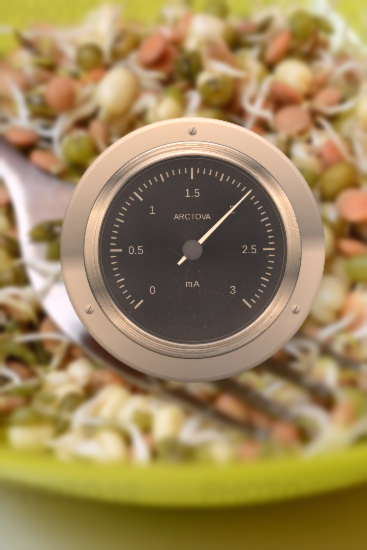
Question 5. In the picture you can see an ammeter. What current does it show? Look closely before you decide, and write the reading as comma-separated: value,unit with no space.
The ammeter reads 2,mA
